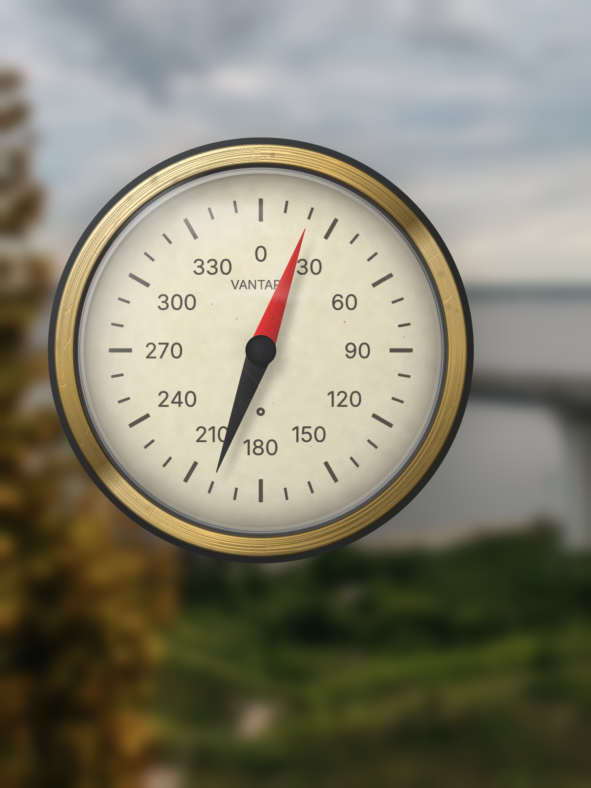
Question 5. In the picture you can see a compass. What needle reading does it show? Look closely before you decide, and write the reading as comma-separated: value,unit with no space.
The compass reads 20,°
